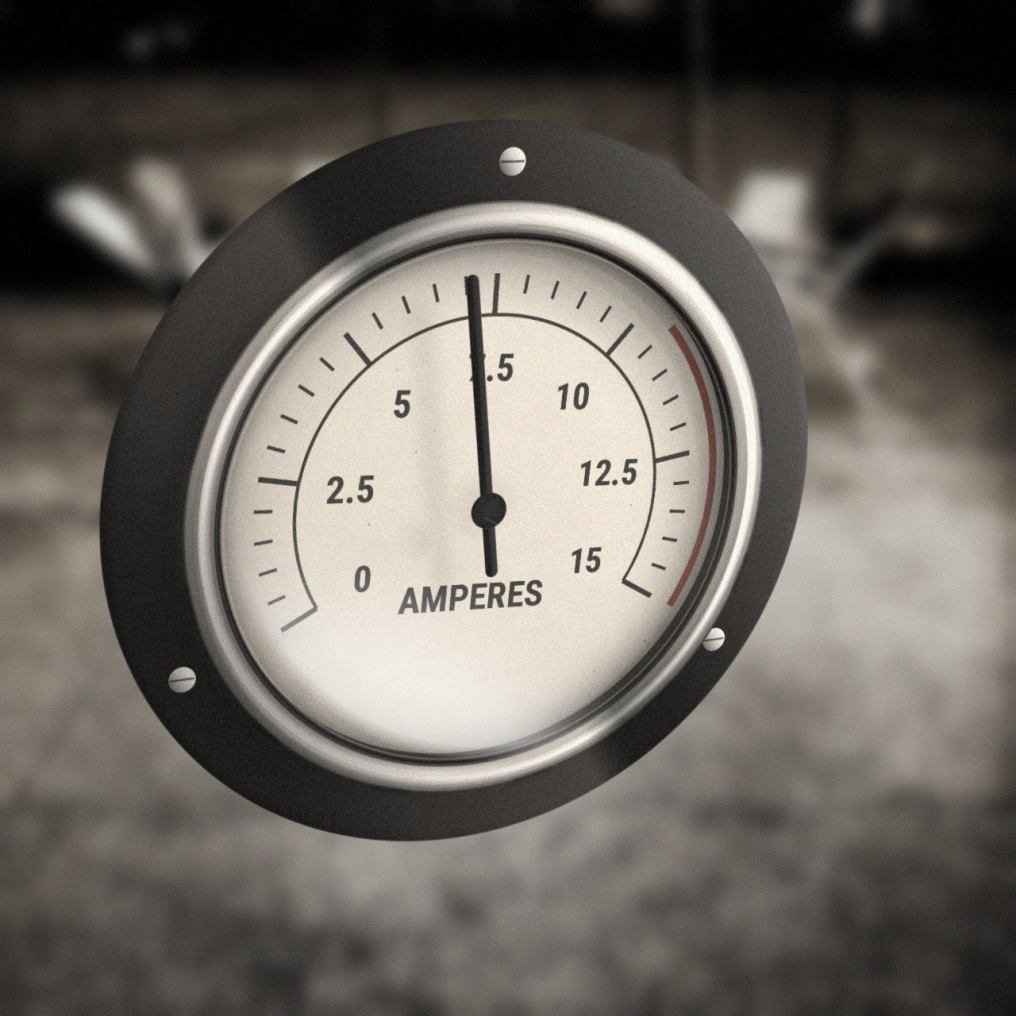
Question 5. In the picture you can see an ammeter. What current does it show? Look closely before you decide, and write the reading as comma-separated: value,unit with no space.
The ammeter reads 7,A
